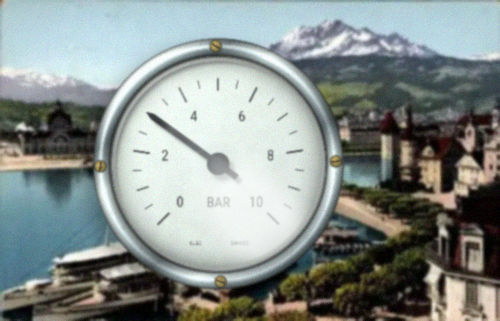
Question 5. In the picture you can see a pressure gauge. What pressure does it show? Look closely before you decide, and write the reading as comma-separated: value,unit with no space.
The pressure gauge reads 3,bar
